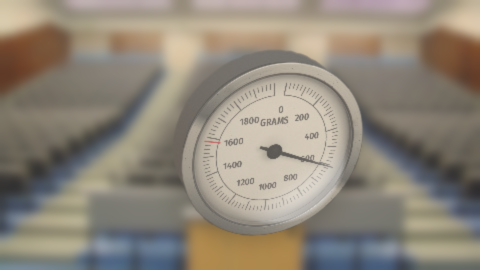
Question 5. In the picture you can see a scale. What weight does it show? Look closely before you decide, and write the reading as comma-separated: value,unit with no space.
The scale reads 600,g
